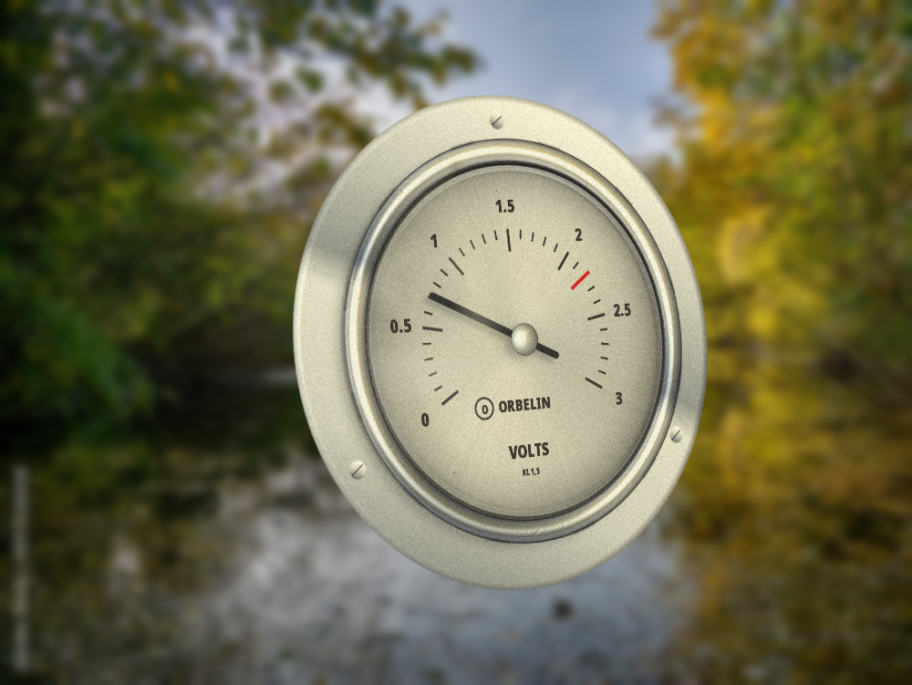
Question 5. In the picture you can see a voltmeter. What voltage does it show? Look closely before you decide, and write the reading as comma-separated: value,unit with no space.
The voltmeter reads 0.7,V
